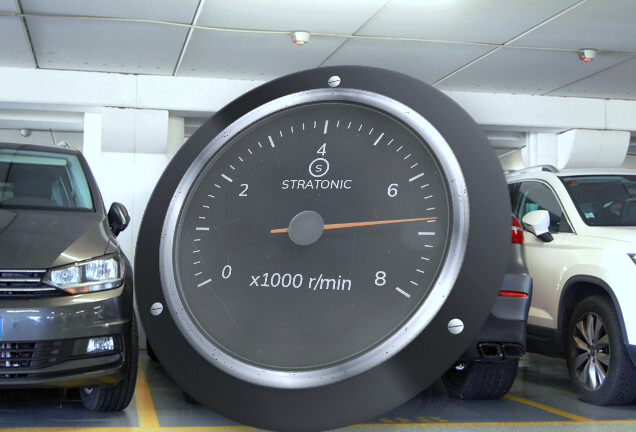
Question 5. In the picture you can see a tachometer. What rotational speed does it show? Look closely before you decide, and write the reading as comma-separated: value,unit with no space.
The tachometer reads 6800,rpm
